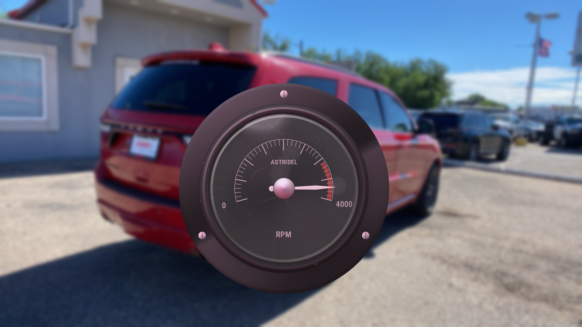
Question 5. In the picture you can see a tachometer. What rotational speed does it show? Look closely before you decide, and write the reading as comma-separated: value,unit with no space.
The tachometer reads 3700,rpm
